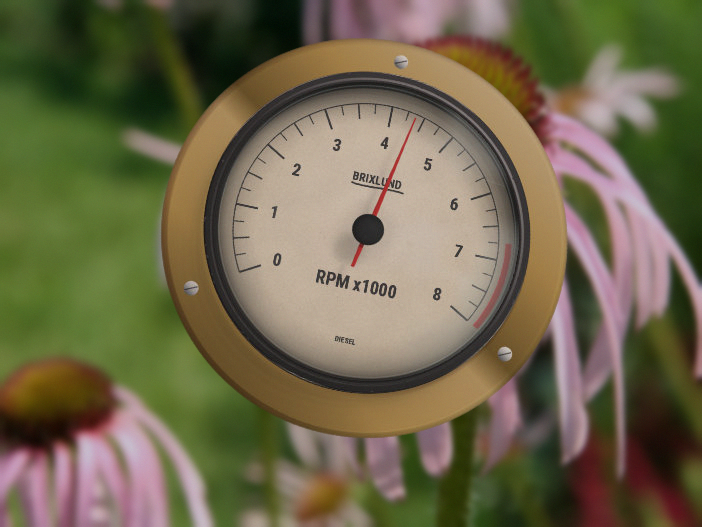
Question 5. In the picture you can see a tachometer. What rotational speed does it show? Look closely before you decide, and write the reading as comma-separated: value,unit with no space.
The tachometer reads 4375,rpm
